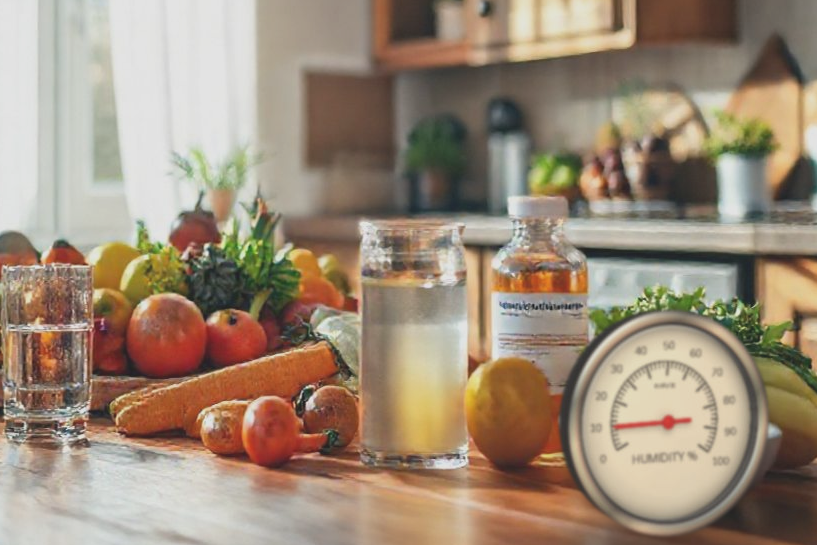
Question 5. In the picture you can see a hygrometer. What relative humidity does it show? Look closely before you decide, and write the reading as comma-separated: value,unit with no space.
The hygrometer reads 10,%
